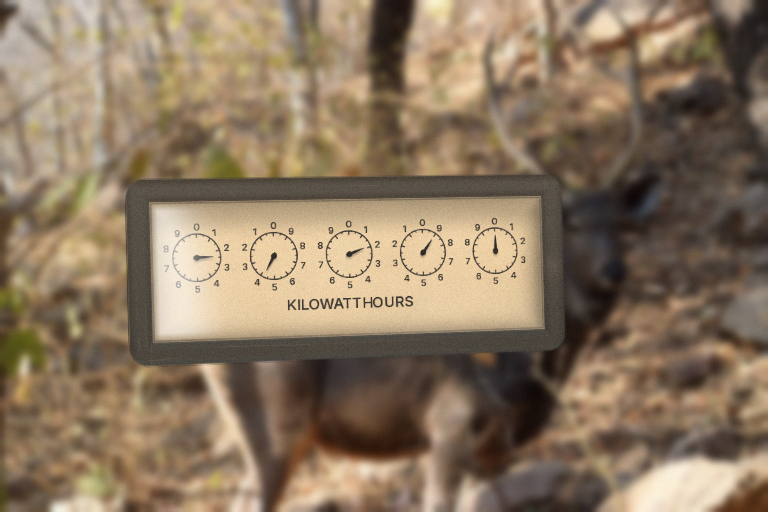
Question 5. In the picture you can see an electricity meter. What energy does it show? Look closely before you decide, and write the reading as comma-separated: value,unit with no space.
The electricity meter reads 24190,kWh
